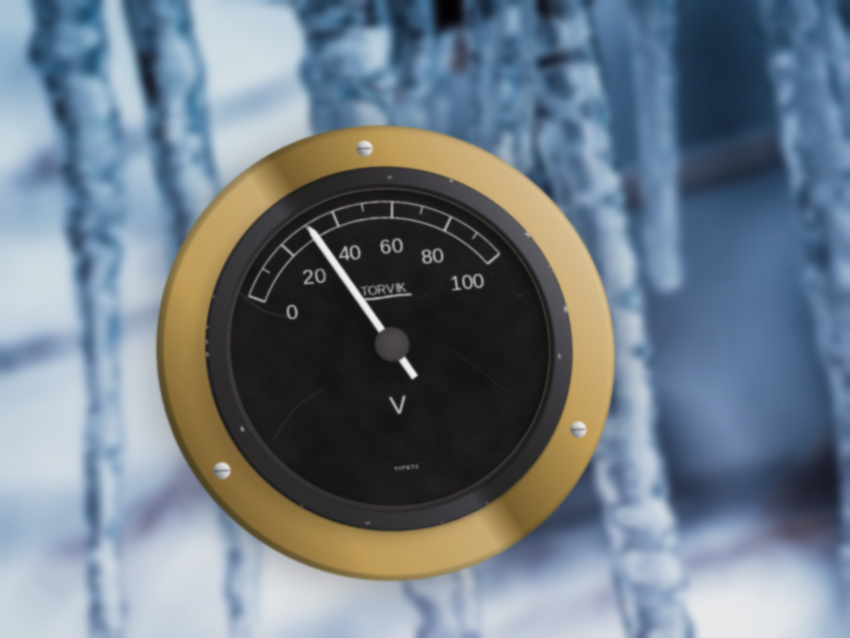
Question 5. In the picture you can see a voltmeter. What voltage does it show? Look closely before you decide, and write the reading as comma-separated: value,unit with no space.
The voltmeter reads 30,V
